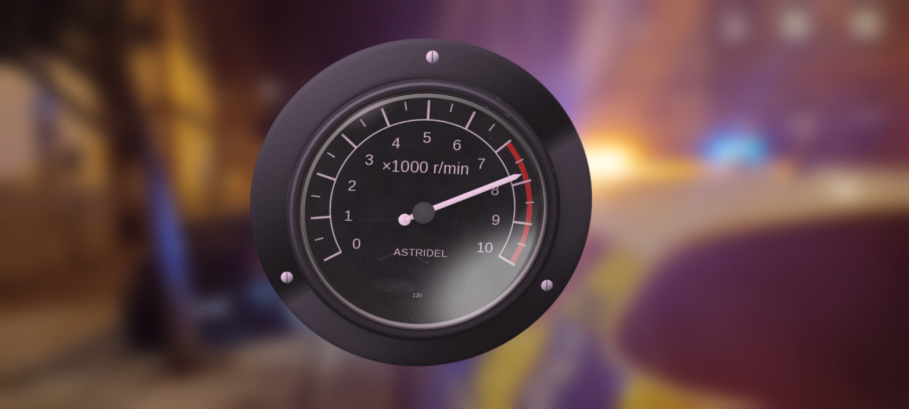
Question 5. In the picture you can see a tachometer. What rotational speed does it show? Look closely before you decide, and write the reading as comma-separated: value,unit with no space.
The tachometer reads 7750,rpm
